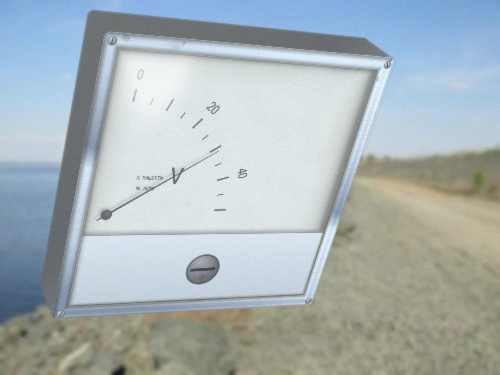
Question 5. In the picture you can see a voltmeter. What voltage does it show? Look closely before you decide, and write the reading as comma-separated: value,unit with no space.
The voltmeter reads 30,V
